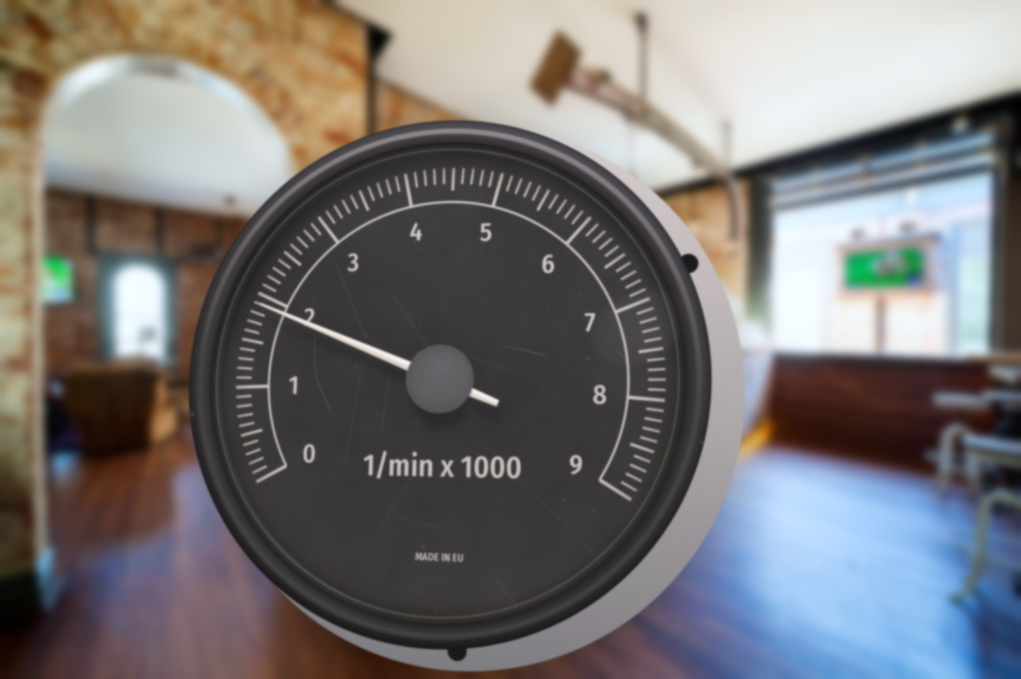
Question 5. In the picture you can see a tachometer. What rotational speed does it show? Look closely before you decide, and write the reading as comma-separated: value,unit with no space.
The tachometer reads 1900,rpm
